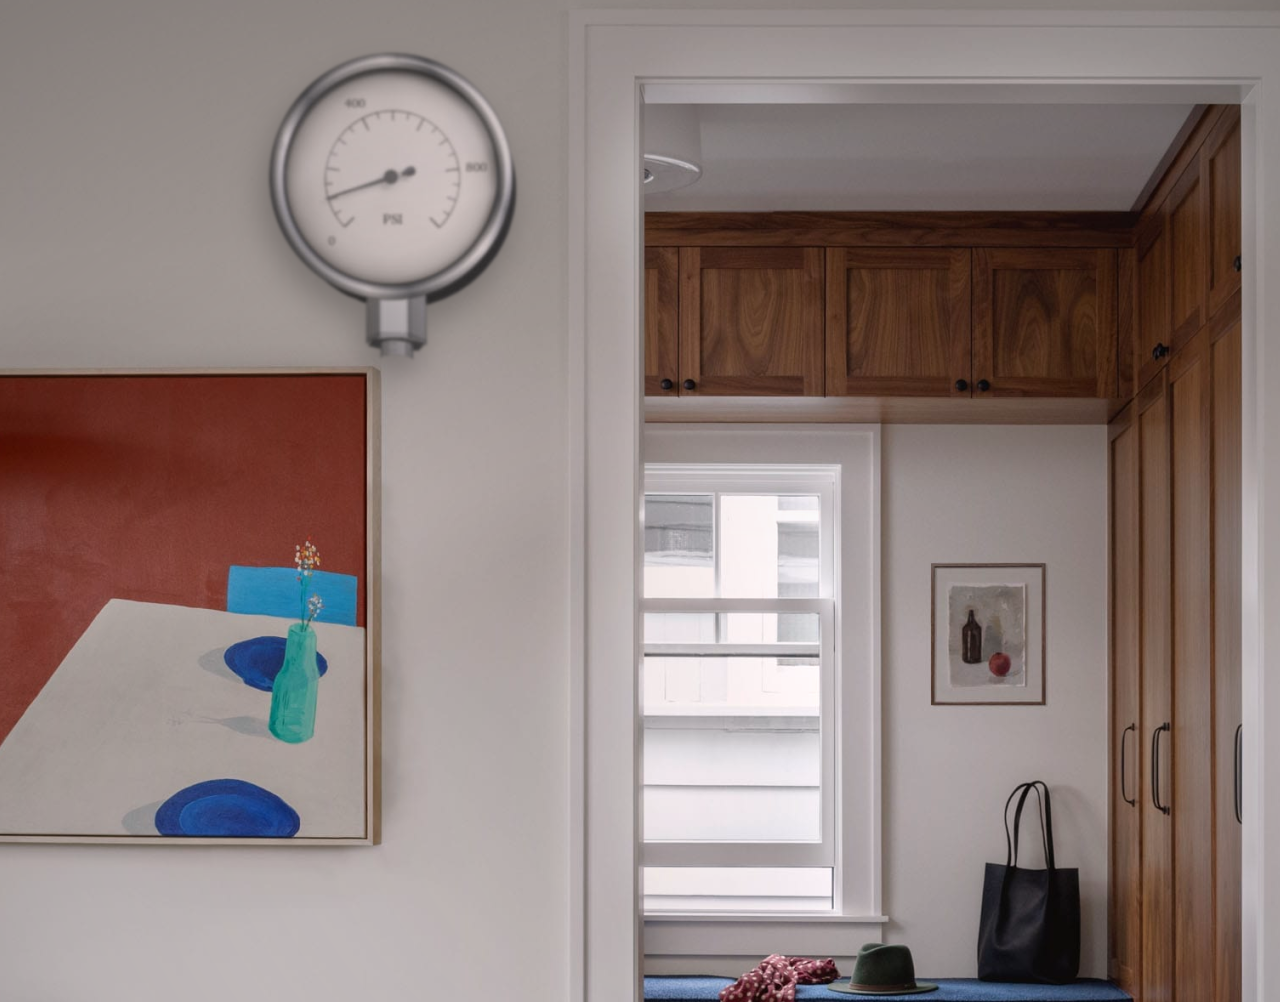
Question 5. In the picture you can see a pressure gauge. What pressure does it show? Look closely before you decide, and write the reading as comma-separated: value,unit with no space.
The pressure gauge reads 100,psi
